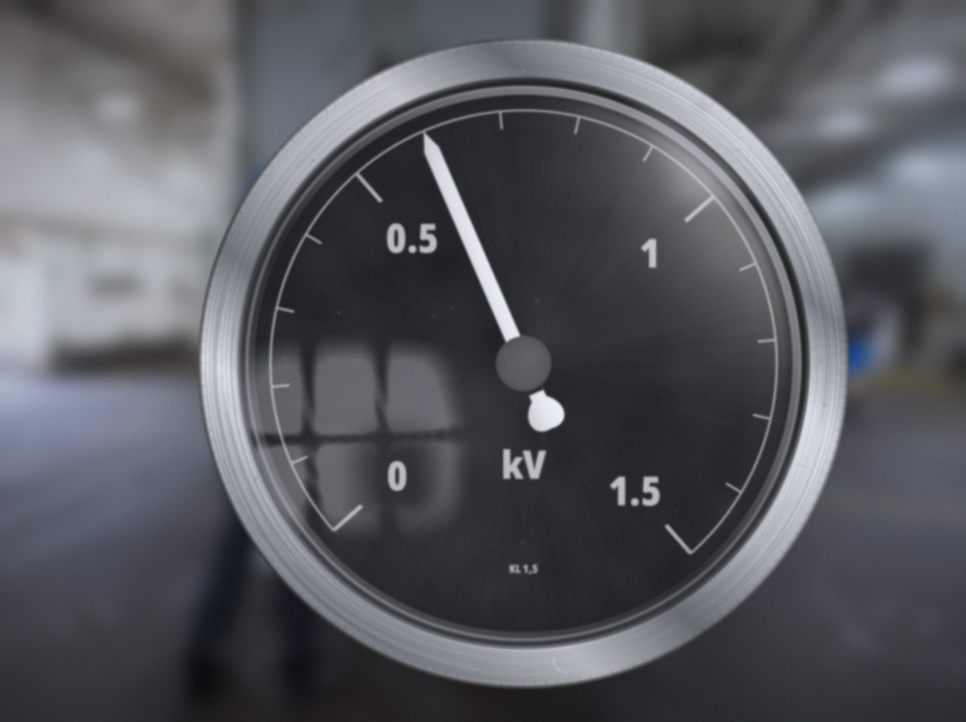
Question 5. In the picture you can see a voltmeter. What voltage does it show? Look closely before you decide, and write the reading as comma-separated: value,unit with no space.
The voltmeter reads 0.6,kV
